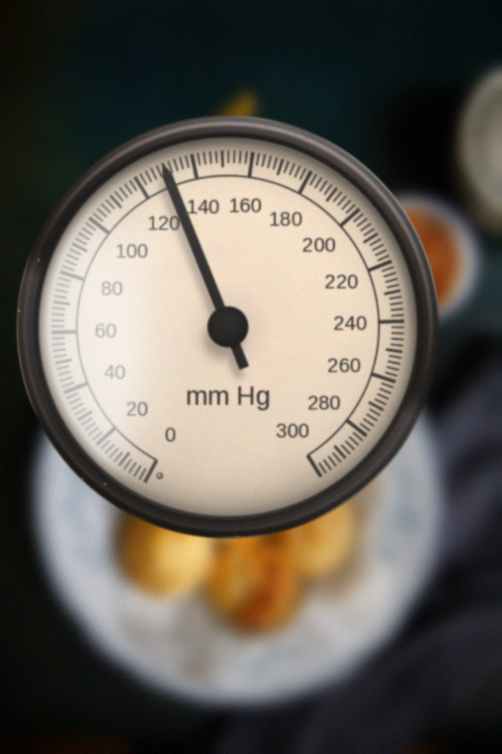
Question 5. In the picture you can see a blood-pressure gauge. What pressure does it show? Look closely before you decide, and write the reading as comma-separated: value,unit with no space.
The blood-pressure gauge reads 130,mmHg
